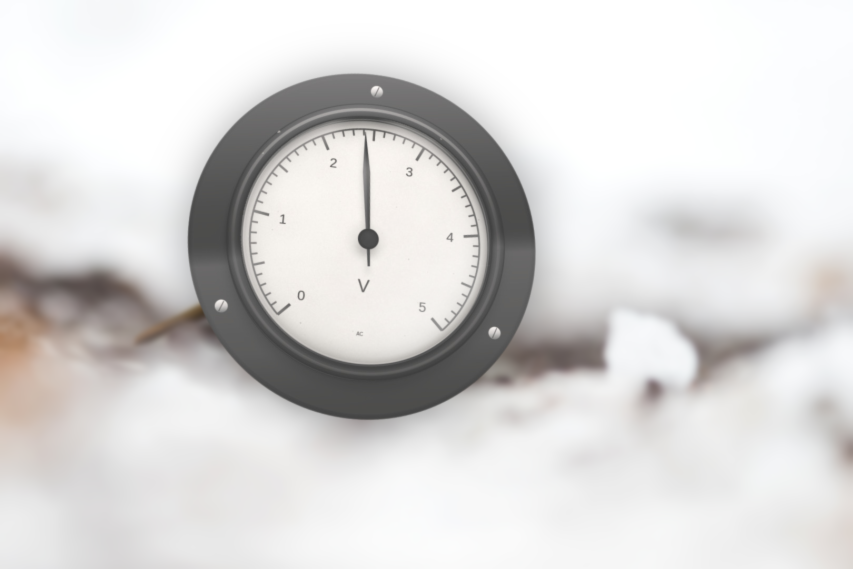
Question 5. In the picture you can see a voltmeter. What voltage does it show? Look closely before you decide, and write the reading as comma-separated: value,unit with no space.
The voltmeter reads 2.4,V
